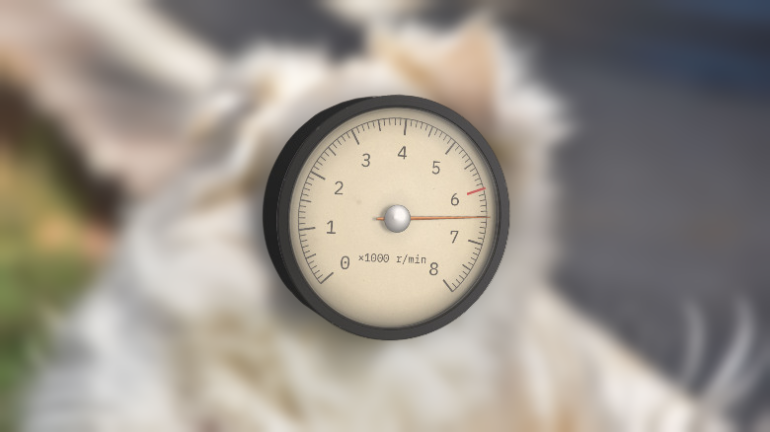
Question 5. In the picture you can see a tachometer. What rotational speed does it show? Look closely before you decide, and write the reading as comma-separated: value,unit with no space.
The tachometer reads 6500,rpm
